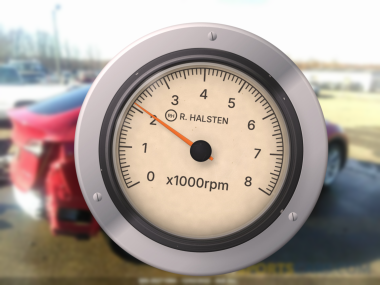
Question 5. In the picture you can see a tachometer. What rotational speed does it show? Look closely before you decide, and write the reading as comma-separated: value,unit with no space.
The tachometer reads 2100,rpm
